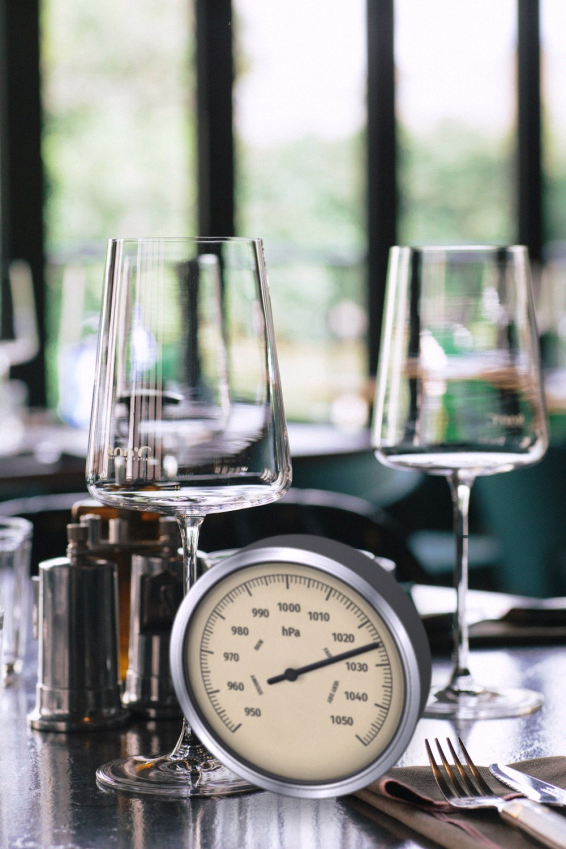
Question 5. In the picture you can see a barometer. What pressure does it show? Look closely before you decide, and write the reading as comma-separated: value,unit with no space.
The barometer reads 1025,hPa
